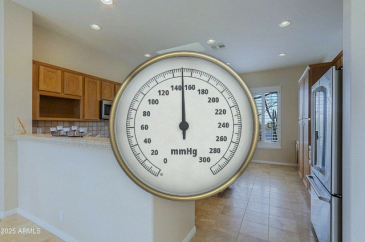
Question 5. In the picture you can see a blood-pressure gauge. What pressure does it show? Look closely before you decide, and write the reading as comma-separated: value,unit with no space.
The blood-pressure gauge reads 150,mmHg
